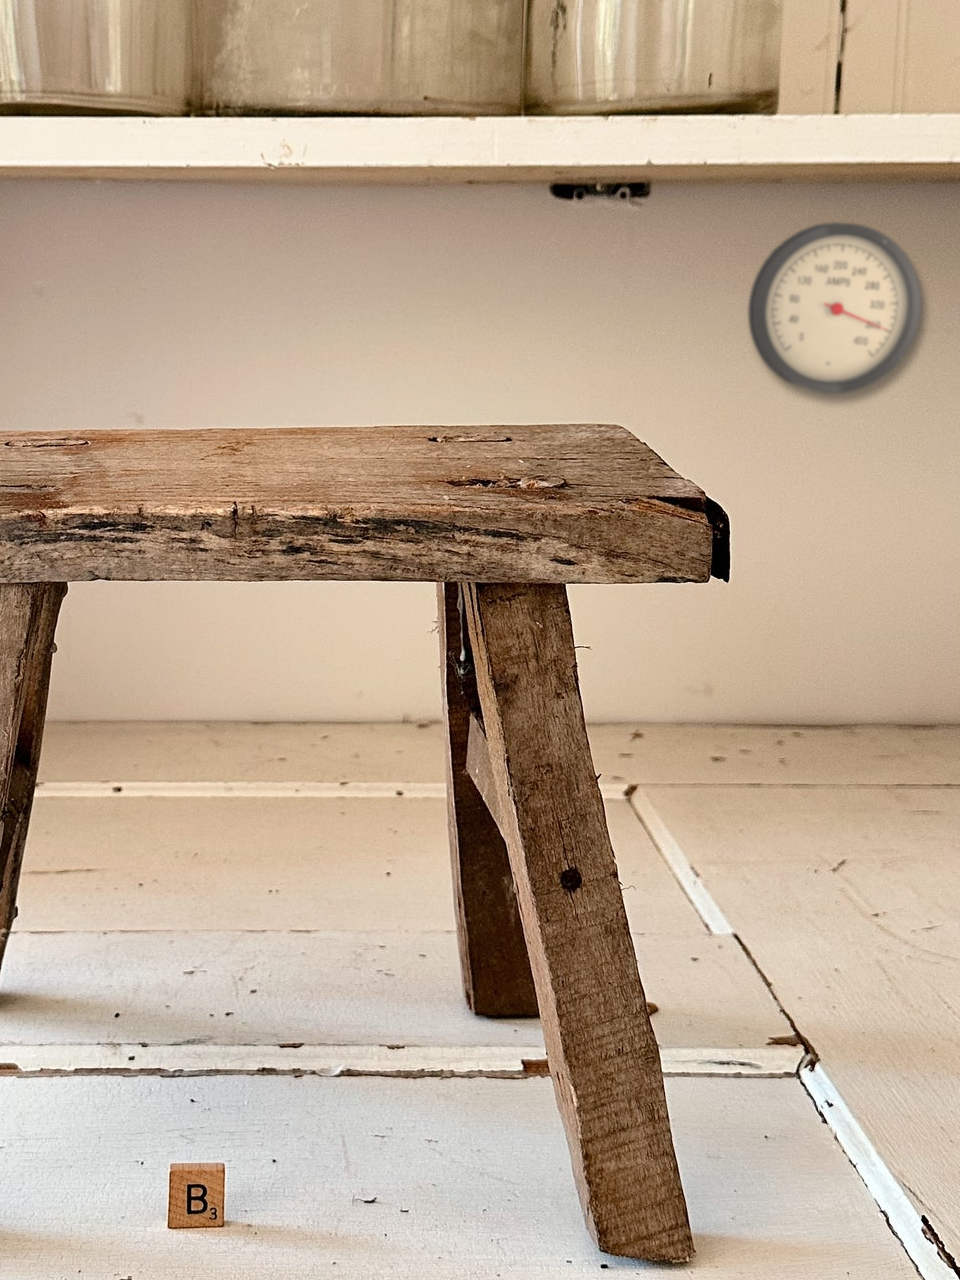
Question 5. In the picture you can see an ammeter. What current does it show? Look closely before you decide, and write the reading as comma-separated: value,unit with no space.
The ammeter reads 360,A
